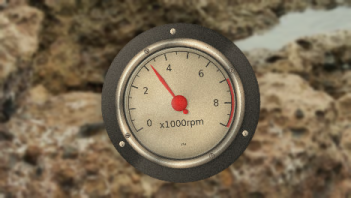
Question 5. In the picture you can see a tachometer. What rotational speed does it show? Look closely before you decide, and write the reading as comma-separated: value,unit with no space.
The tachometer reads 3250,rpm
